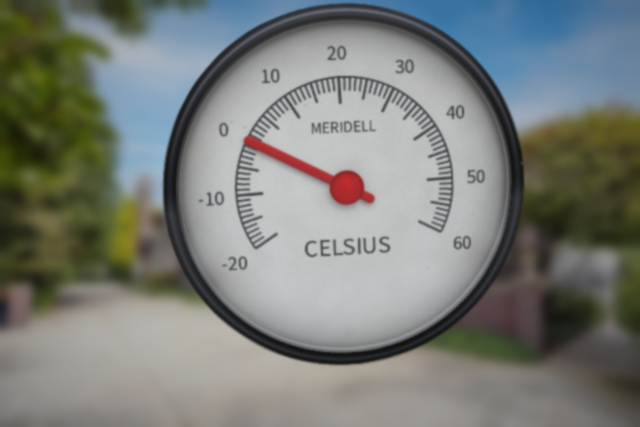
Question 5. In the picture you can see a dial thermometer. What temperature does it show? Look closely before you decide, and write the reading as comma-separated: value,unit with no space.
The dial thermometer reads 0,°C
